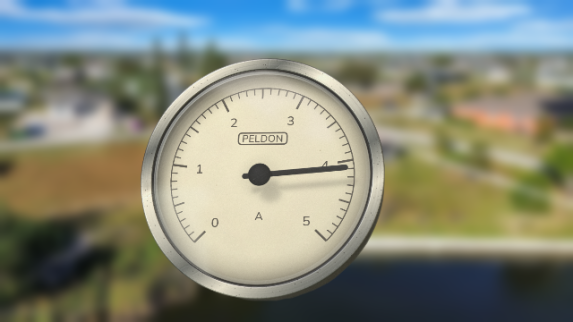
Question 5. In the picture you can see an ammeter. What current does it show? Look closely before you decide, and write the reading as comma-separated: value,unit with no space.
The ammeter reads 4.1,A
